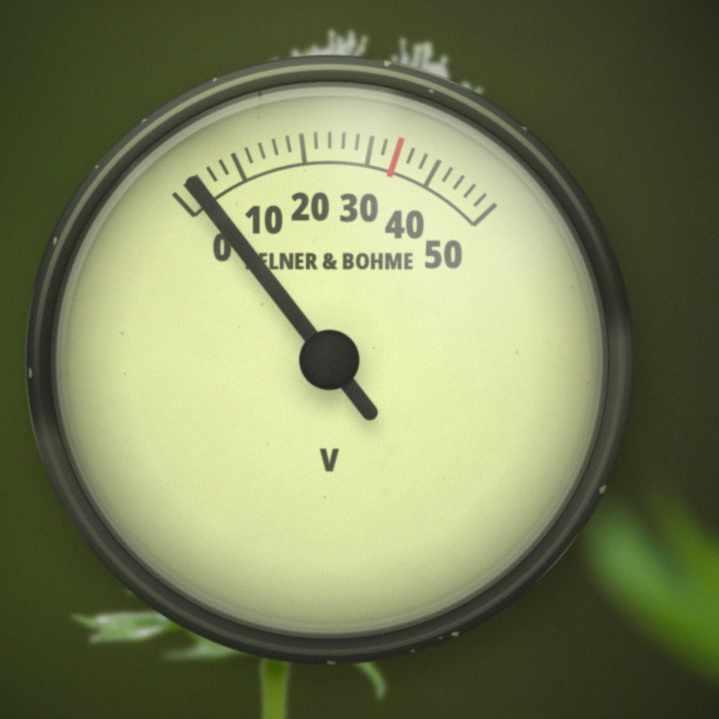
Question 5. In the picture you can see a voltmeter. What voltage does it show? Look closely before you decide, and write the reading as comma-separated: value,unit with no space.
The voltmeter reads 3,V
